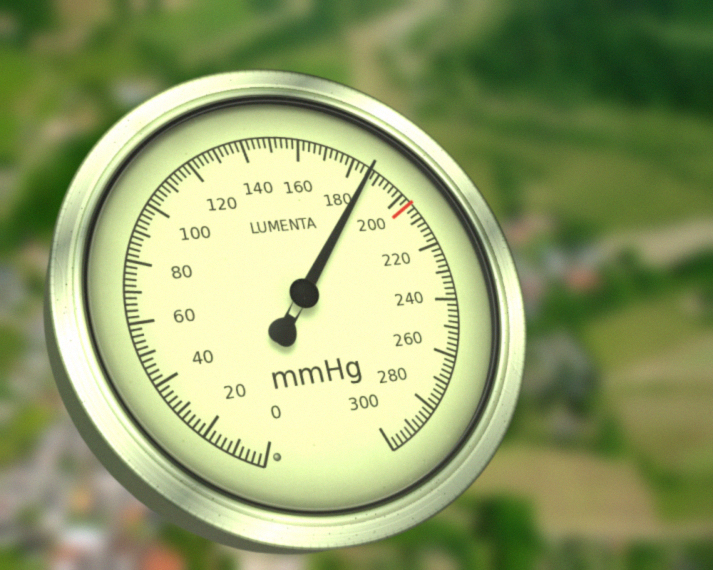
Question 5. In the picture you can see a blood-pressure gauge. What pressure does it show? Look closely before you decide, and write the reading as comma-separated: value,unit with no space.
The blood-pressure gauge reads 186,mmHg
